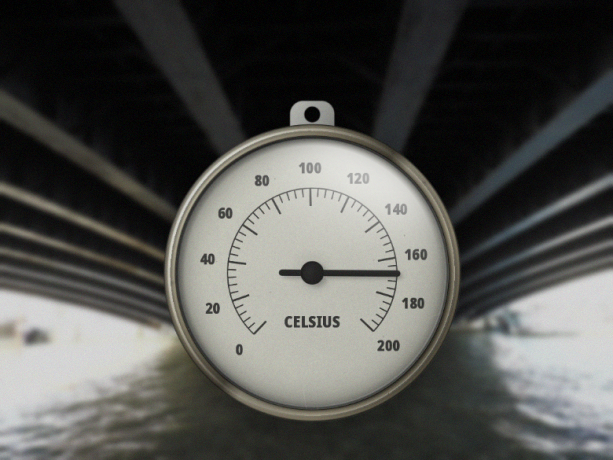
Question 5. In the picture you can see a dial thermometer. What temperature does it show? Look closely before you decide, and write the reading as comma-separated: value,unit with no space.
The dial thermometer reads 168,°C
